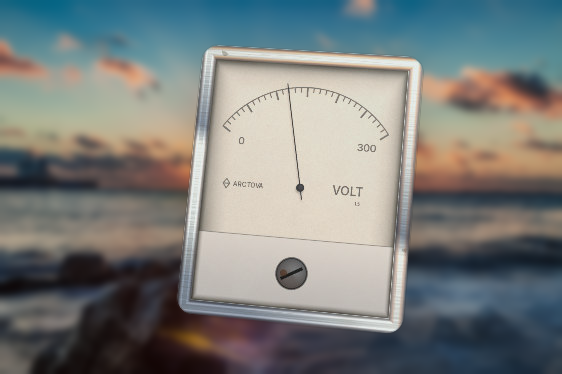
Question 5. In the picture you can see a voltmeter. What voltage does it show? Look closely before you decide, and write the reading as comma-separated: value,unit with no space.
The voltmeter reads 120,V
